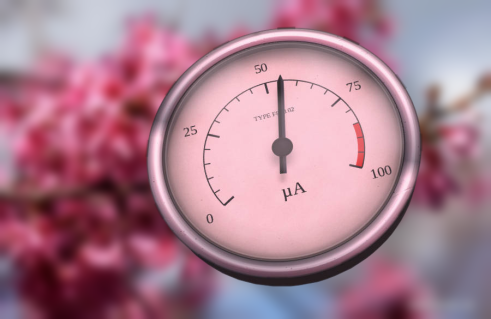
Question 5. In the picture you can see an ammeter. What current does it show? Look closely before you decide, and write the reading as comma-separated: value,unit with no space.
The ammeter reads 55,µA
